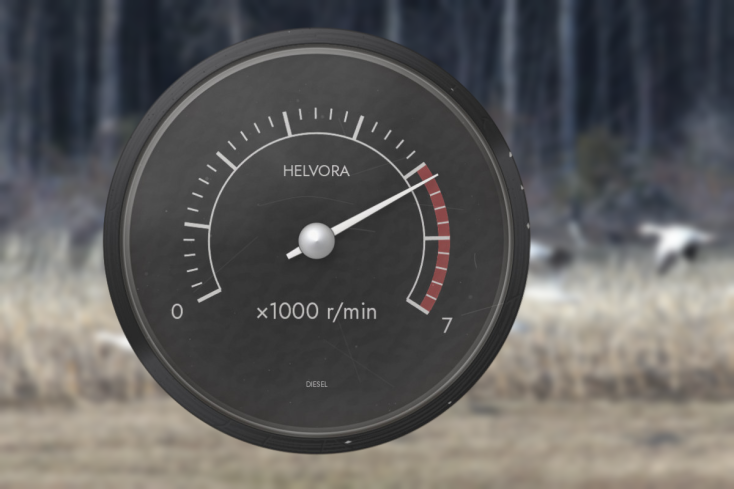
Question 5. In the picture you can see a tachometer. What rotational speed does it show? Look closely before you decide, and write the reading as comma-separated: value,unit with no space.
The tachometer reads 5200,rpm
